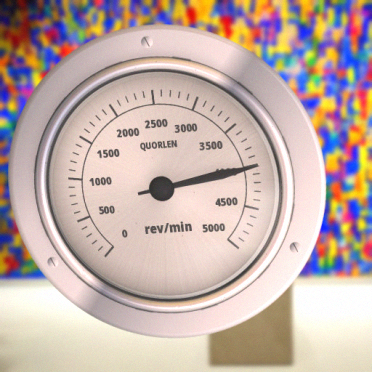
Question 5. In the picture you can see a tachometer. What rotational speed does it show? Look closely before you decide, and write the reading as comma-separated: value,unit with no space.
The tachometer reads 4000,rpm
